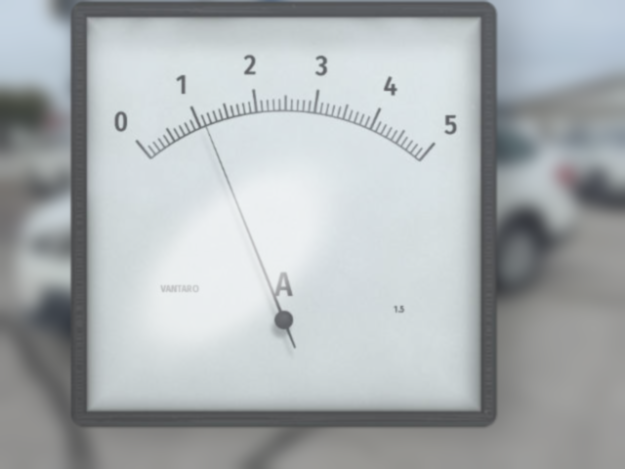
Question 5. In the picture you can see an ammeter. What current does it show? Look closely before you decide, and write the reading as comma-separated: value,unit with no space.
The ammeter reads 1.1,A
